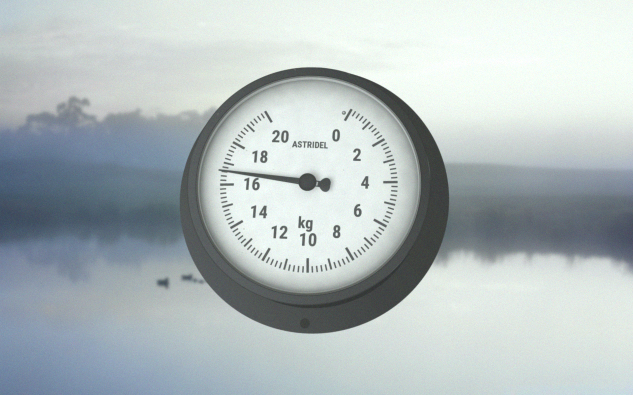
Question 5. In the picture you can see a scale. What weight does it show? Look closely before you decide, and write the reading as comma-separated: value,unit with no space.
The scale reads 16.6,kg
